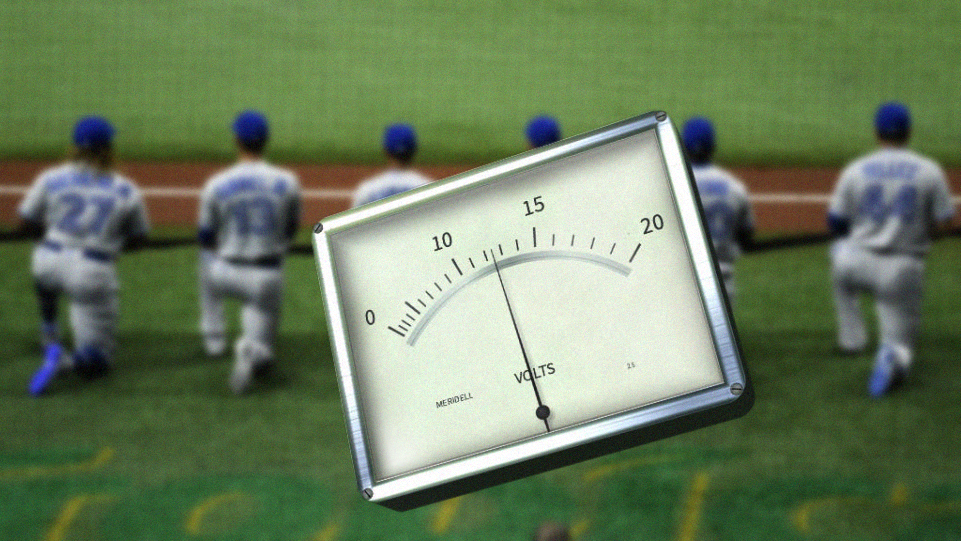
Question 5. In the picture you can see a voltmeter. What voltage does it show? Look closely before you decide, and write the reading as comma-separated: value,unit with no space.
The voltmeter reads 12.5,V
